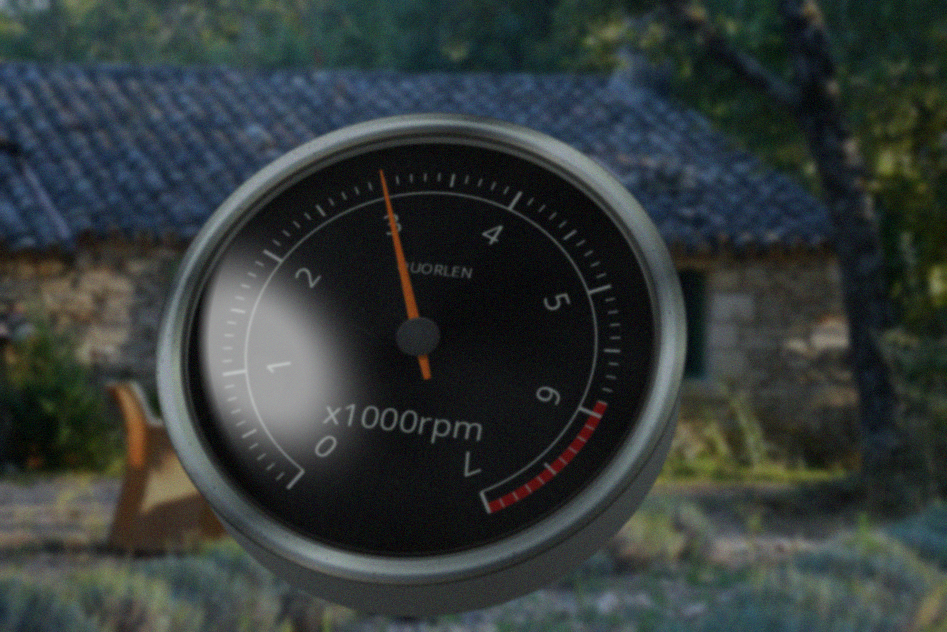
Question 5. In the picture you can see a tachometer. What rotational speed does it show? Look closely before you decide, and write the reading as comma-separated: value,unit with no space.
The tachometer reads 3000,rpm
